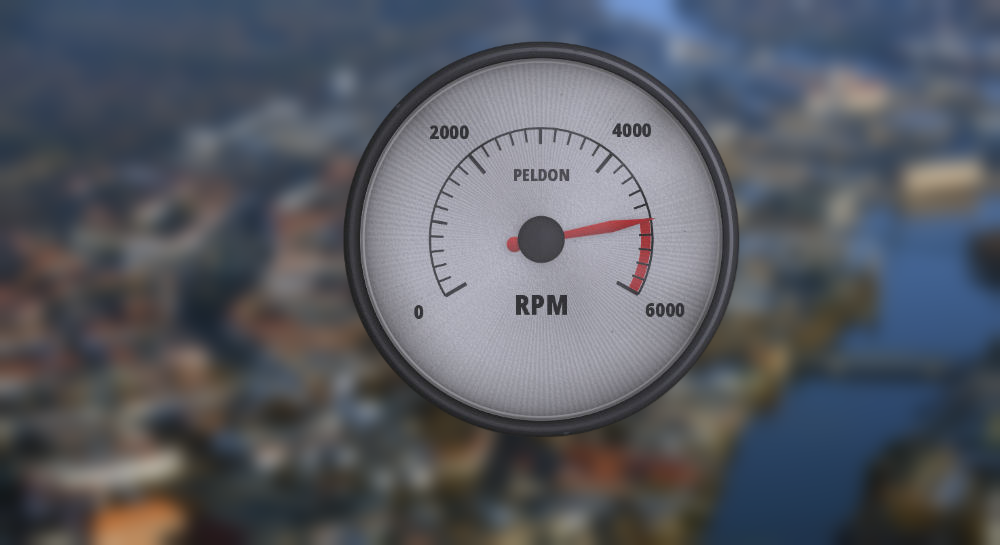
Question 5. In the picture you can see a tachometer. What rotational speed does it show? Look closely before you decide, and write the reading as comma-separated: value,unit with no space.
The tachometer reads 5000,rpm
